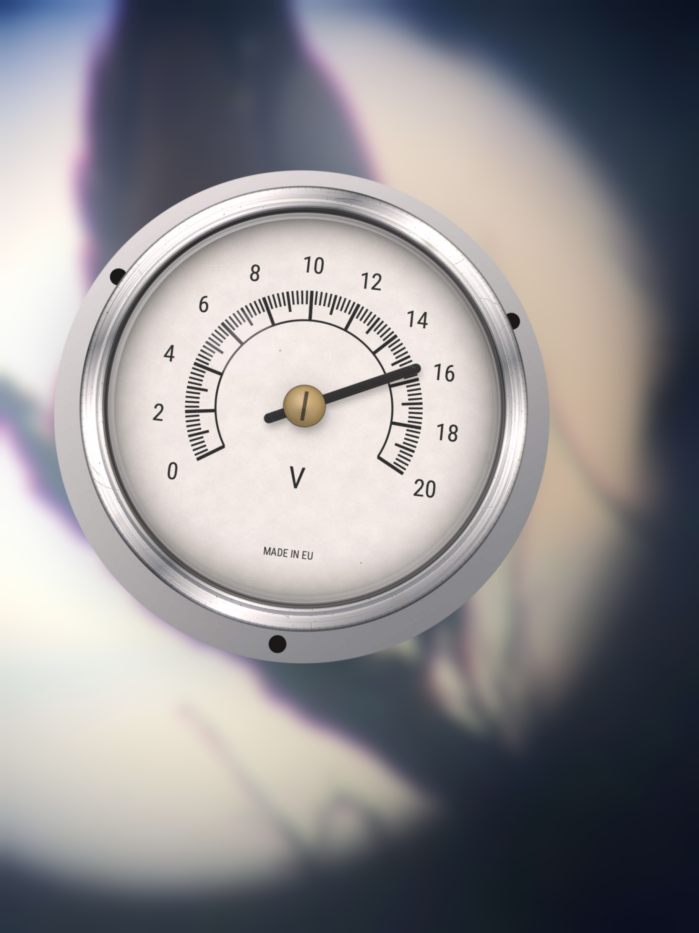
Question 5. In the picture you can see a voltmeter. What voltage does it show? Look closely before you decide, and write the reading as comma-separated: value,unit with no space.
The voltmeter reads 15.6,V
